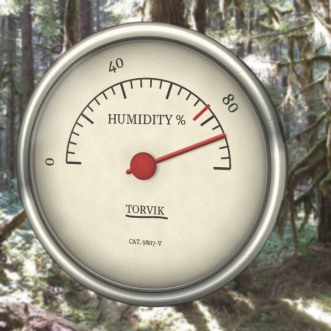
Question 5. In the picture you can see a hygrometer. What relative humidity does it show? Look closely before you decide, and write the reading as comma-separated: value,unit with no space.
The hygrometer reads 88,%
